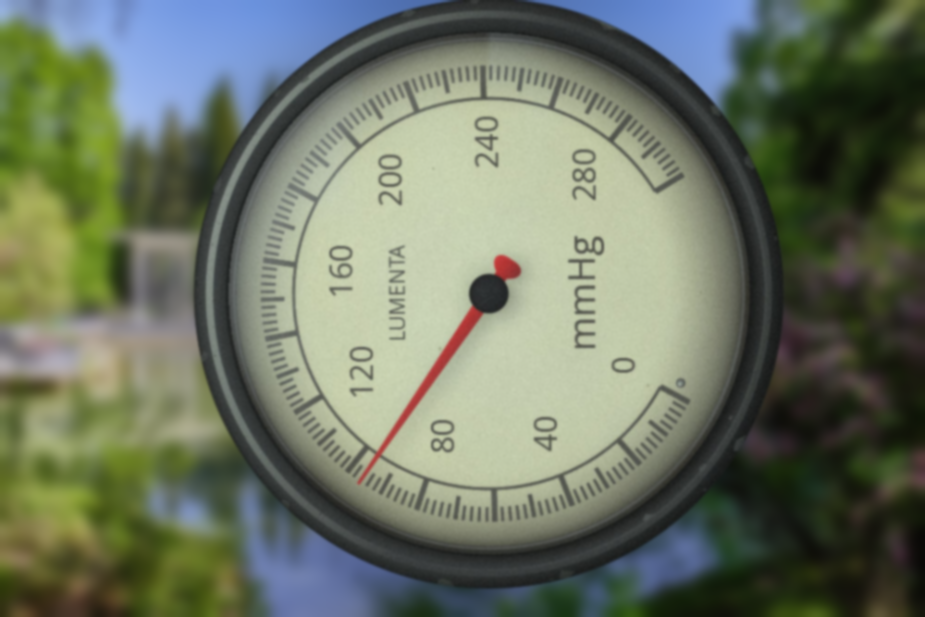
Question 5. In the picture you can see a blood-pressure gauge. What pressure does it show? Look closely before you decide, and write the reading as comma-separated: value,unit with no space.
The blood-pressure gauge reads 96,mmHg
